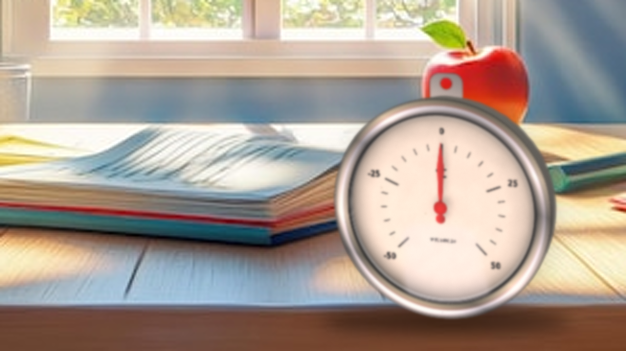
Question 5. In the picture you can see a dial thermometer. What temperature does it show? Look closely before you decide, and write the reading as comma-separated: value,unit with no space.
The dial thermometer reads 0,°C
